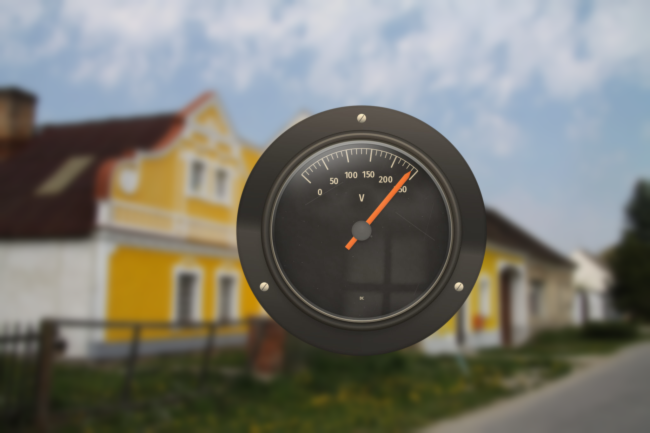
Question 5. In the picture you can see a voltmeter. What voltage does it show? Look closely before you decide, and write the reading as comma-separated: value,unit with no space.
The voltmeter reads 240,V
